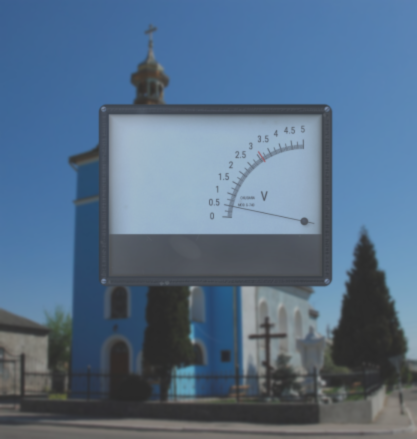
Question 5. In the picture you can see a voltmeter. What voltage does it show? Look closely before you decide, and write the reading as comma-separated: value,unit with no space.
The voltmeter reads 0.5,V
